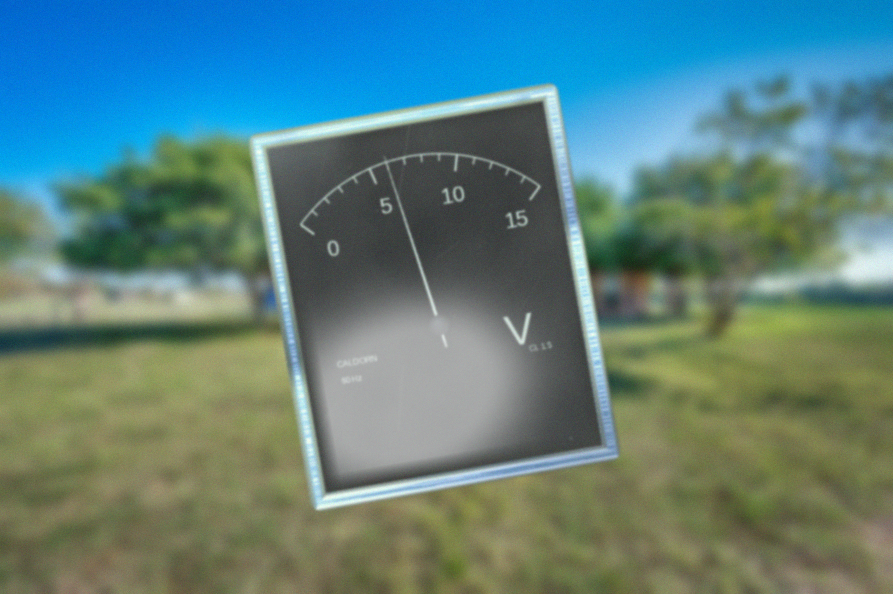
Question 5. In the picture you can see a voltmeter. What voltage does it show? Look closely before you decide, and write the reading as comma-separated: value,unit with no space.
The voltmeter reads 6,V
